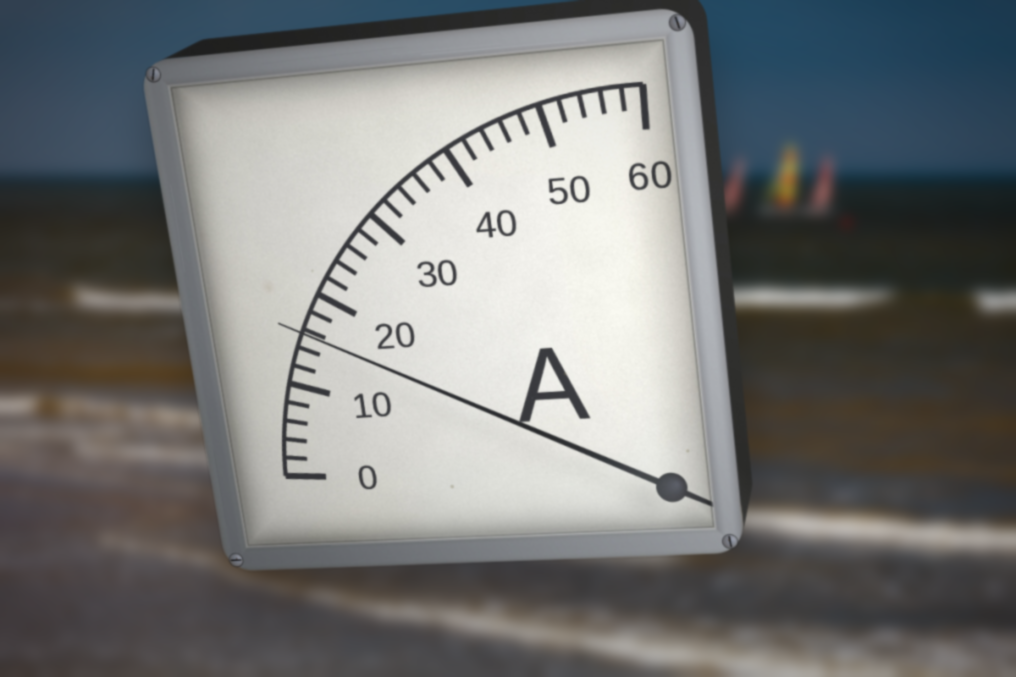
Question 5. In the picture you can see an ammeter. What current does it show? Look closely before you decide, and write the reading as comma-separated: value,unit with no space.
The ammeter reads 16,A
